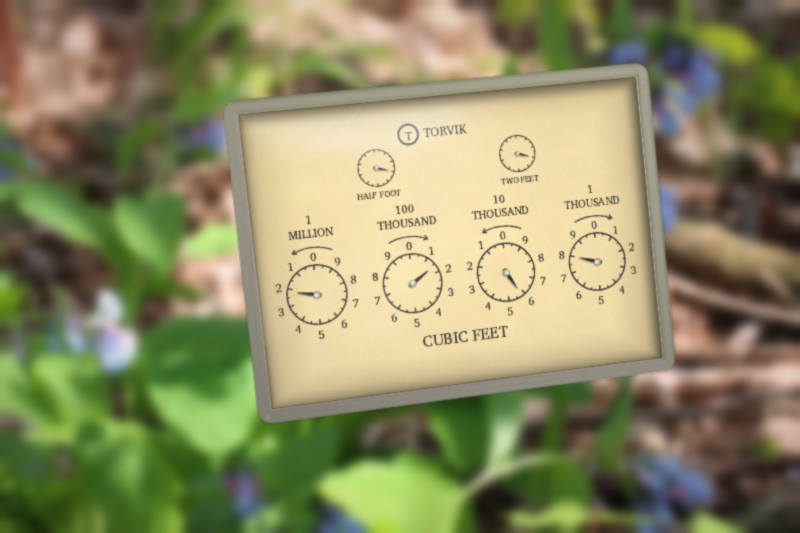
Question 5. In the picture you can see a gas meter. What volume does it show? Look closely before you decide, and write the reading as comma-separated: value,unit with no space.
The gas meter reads 215800,ft³
